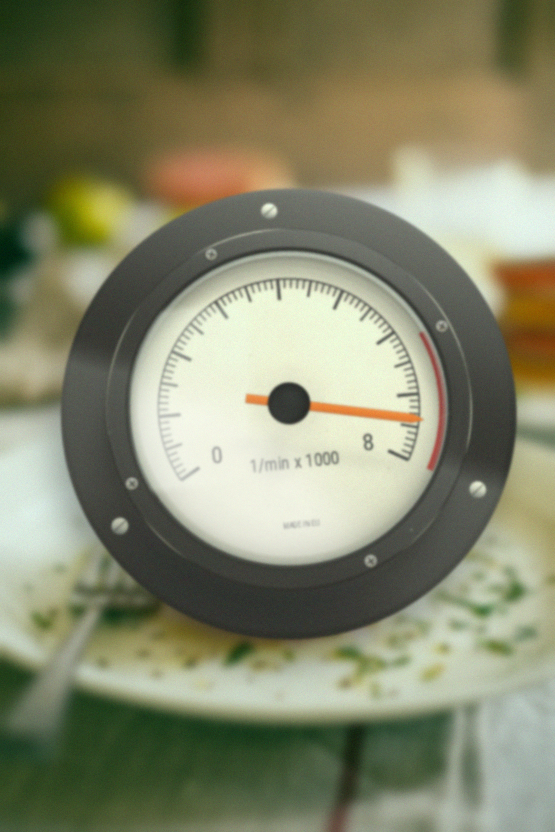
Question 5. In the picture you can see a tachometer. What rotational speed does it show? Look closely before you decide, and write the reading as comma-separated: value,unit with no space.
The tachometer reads 7400,rpm
